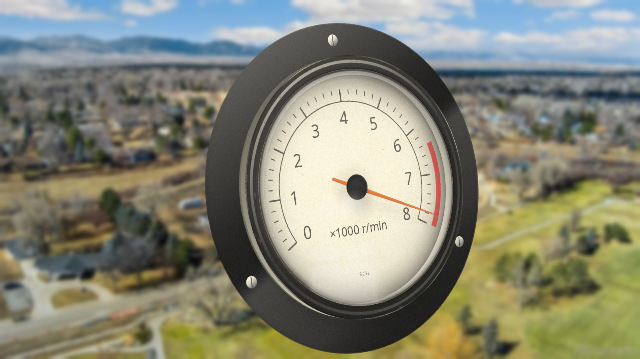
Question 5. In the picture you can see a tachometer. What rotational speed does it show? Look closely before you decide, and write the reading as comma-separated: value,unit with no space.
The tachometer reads 7800,rpm
